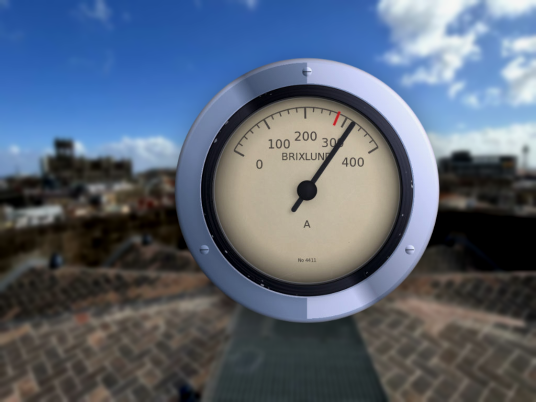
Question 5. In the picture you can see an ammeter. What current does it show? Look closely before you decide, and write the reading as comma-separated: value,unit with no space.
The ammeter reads 320,A
